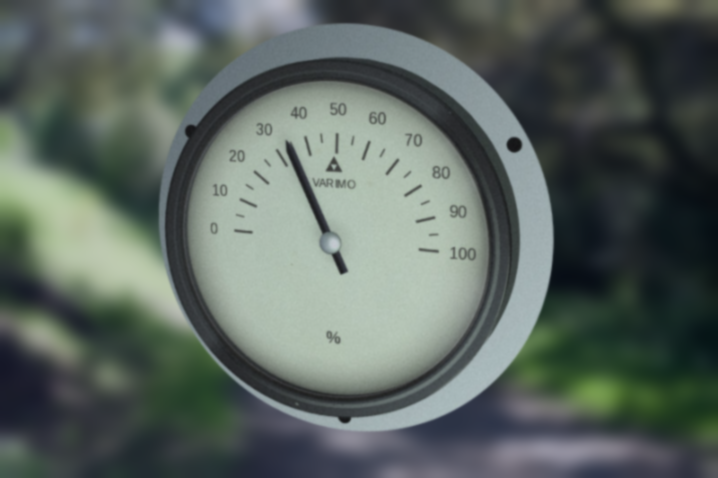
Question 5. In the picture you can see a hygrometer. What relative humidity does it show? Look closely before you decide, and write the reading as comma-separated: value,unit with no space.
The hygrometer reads 35,%
